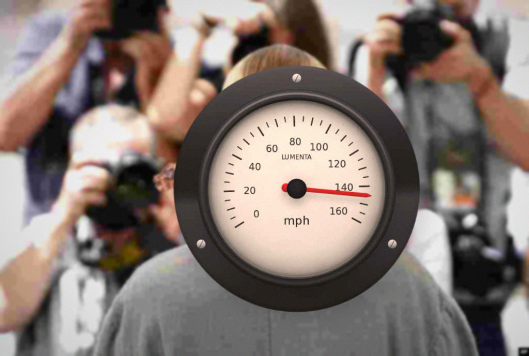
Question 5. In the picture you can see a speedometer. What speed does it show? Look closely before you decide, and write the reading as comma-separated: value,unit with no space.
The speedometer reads 145,mph
